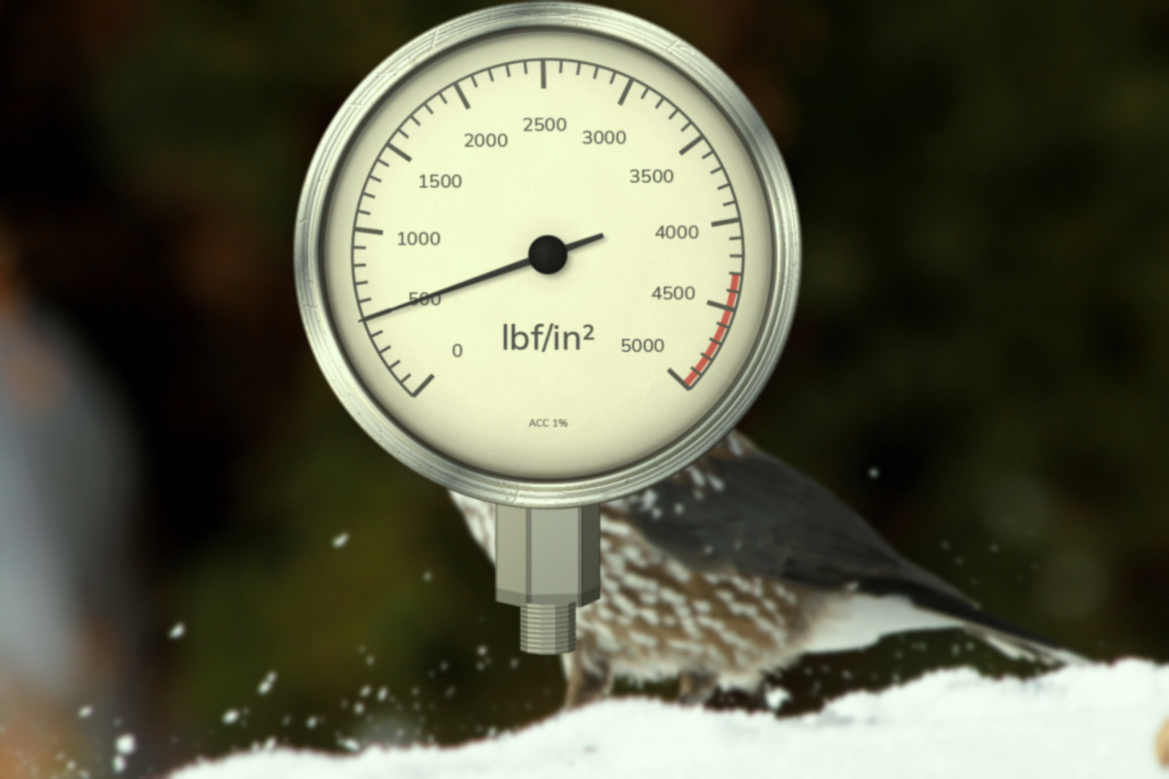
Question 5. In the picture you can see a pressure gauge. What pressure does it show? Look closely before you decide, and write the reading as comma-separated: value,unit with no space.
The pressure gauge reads 500,psi
